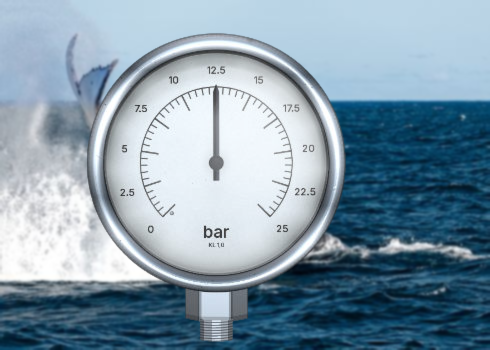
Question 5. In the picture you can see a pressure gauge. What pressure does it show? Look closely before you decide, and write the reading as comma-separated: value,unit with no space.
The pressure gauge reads 12.5,bar
